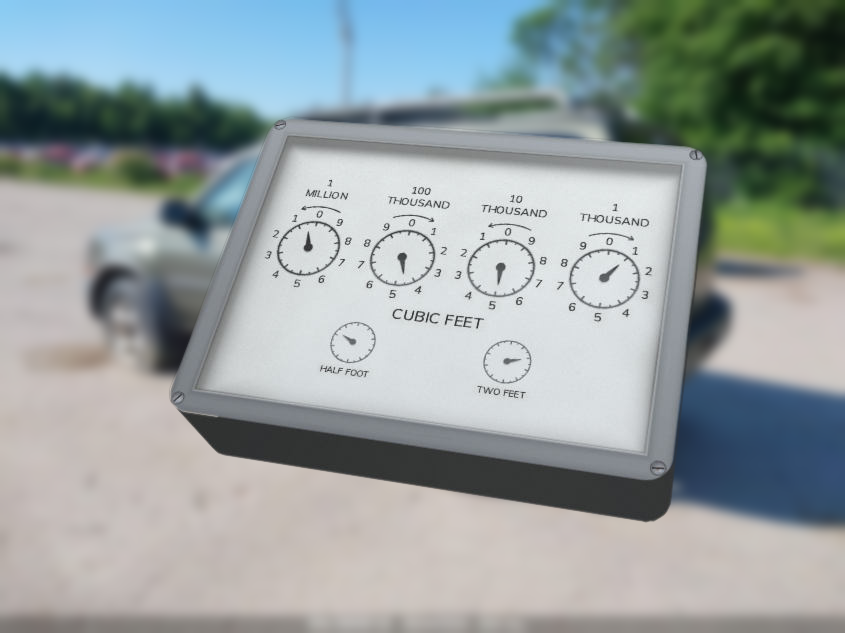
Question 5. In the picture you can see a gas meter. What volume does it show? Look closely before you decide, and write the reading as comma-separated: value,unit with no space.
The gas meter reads 45100,ft³
